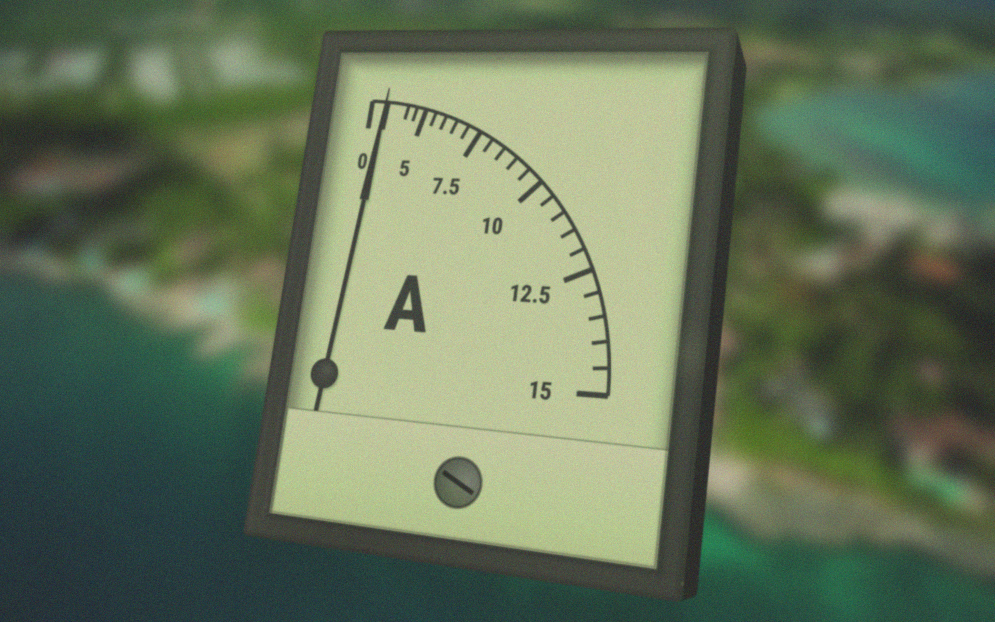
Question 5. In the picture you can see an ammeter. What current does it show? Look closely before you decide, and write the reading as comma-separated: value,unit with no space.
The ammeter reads 2.5,A
